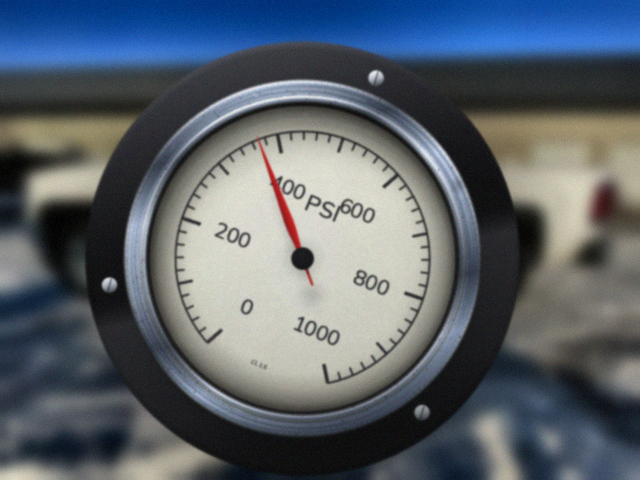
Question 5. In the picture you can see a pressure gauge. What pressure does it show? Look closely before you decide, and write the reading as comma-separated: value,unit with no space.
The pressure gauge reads 370,psi
